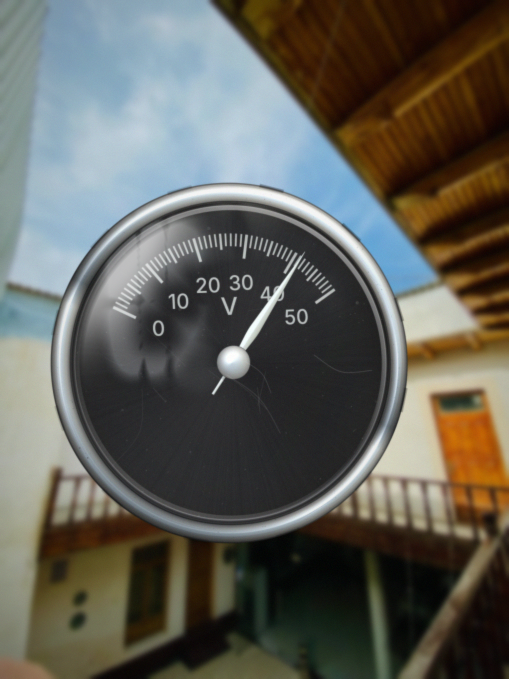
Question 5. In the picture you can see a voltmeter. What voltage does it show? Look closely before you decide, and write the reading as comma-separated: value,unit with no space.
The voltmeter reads 41,V
